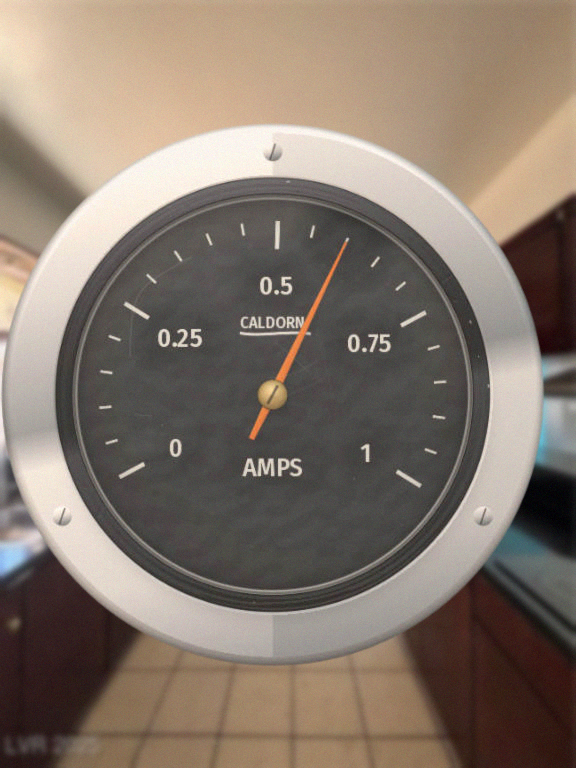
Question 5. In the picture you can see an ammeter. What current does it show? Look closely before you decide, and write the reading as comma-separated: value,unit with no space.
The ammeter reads 0.6,A
